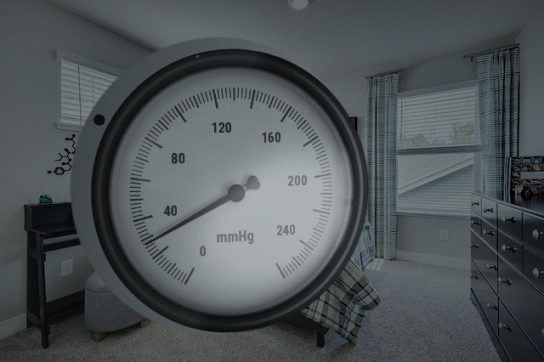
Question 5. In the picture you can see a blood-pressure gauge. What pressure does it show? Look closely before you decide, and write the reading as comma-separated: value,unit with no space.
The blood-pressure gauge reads 28,mmHg
